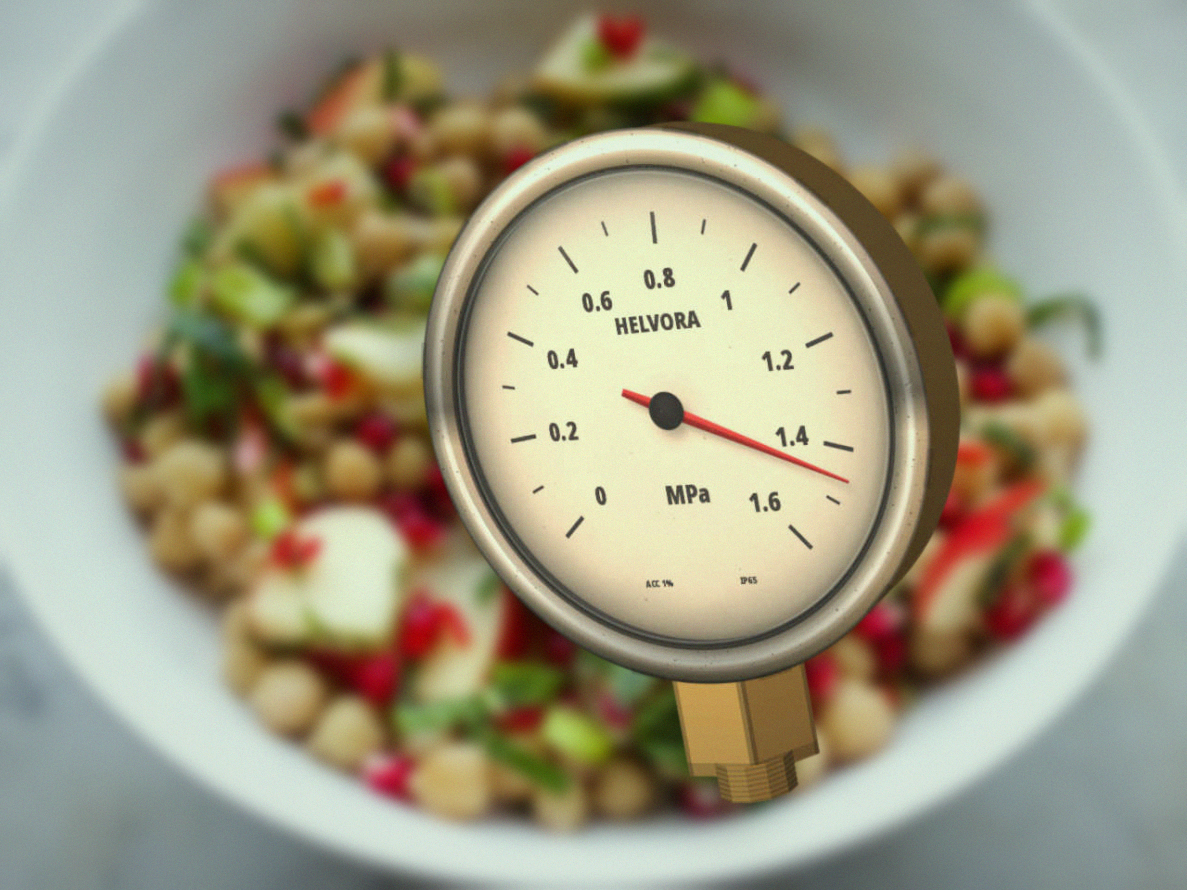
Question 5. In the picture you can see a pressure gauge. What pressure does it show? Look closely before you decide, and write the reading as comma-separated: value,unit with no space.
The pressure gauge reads 1.45,MPa
